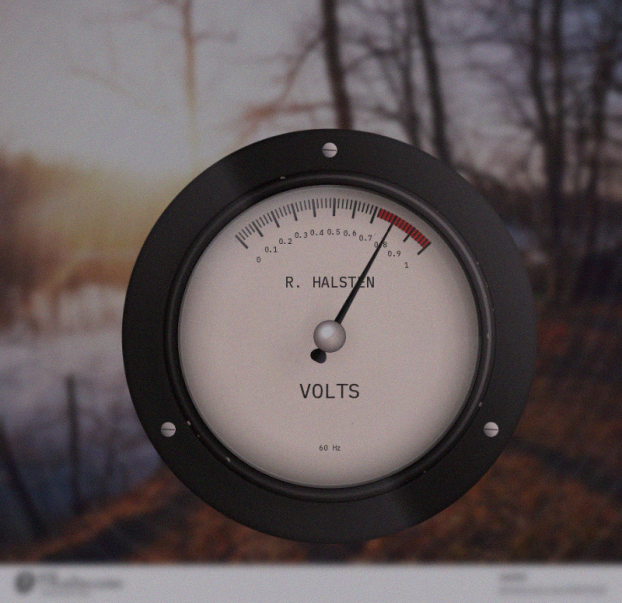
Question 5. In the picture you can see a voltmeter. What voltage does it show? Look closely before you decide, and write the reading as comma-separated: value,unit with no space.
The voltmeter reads 0.8,V
